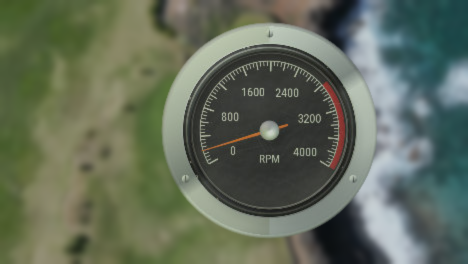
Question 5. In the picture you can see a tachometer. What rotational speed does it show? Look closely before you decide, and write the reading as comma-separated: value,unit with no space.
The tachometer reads 200,rpm
